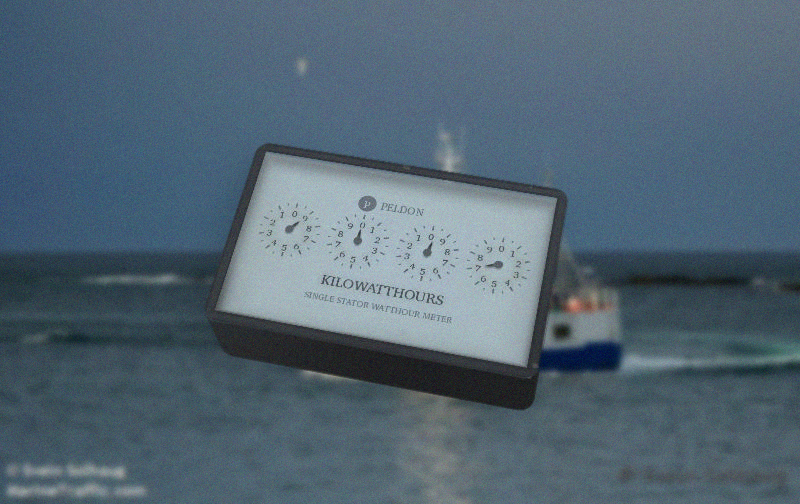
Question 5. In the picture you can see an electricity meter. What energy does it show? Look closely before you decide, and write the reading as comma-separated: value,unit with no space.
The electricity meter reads 8997,kWh
